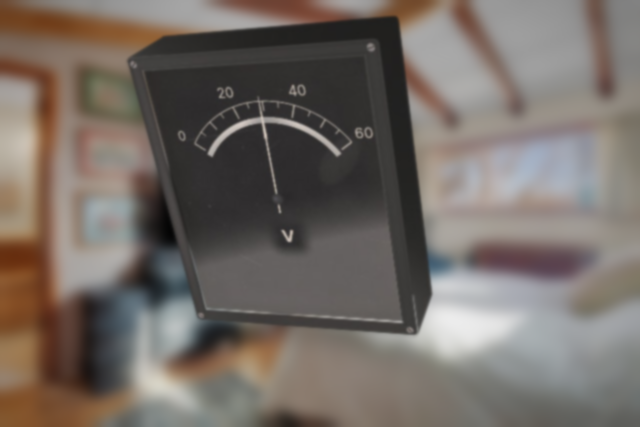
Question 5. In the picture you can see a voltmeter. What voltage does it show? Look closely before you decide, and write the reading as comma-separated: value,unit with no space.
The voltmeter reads 30,V
